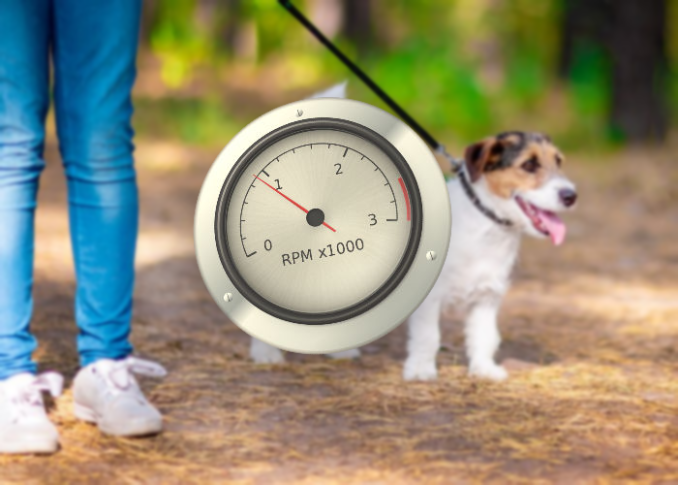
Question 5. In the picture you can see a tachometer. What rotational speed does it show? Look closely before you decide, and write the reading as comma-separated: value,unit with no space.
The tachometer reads 900,rpm
